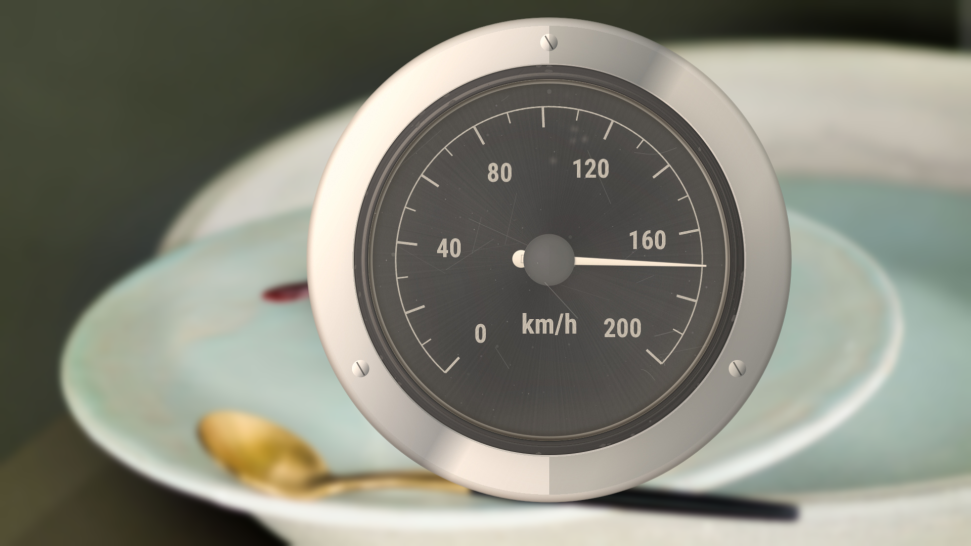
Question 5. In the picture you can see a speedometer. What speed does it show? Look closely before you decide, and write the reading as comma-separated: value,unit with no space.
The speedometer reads 170,km/h
